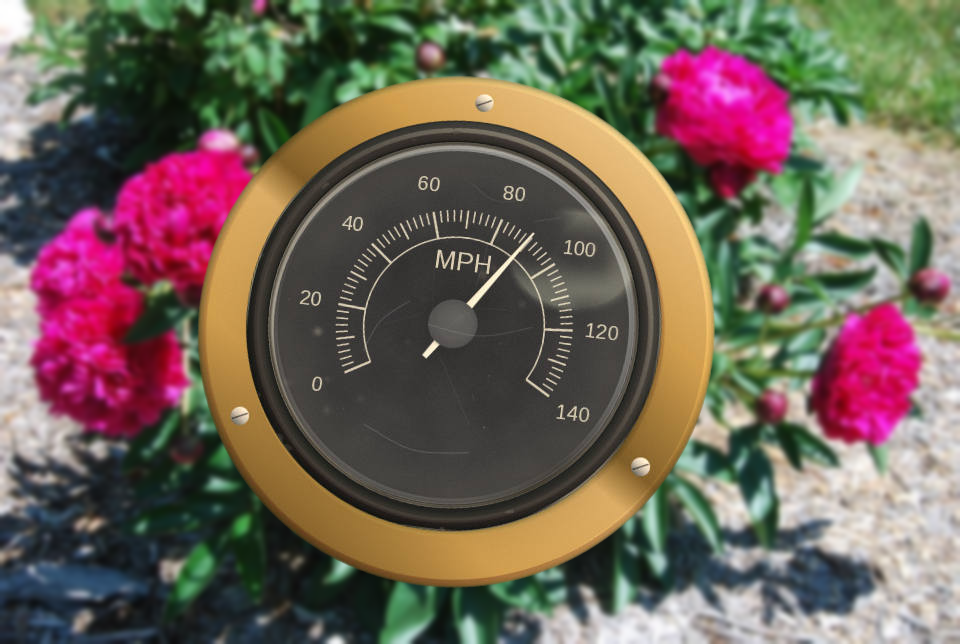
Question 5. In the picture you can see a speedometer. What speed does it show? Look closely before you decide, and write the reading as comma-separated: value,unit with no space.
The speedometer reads 90,mph
